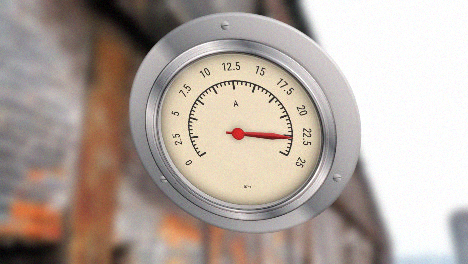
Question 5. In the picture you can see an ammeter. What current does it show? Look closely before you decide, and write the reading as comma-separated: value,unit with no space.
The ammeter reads 22.5,A
